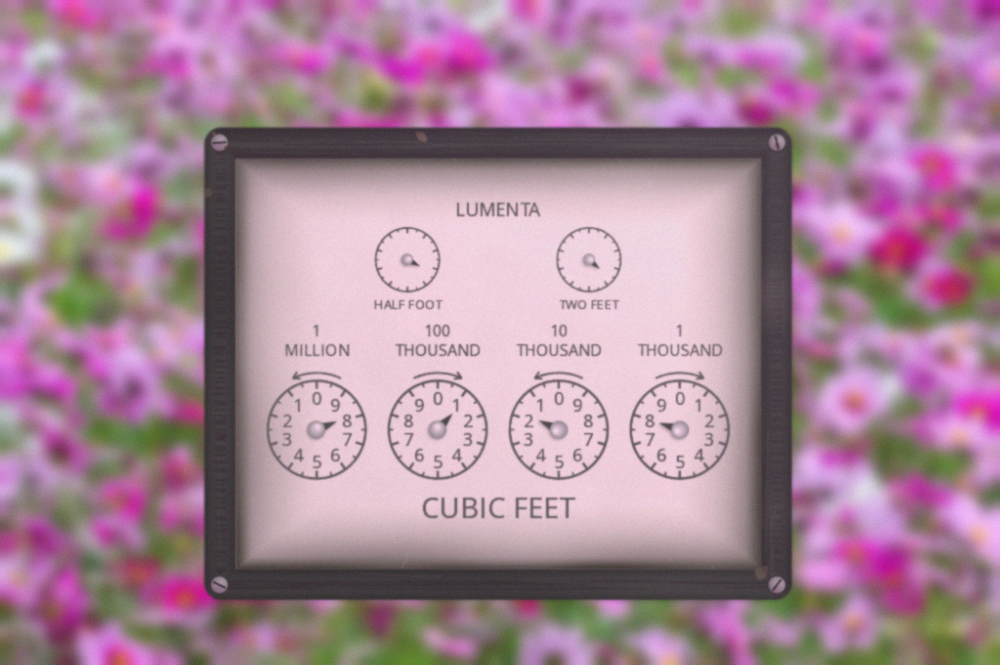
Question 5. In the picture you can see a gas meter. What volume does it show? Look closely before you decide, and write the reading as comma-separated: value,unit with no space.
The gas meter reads 811800,ft³
